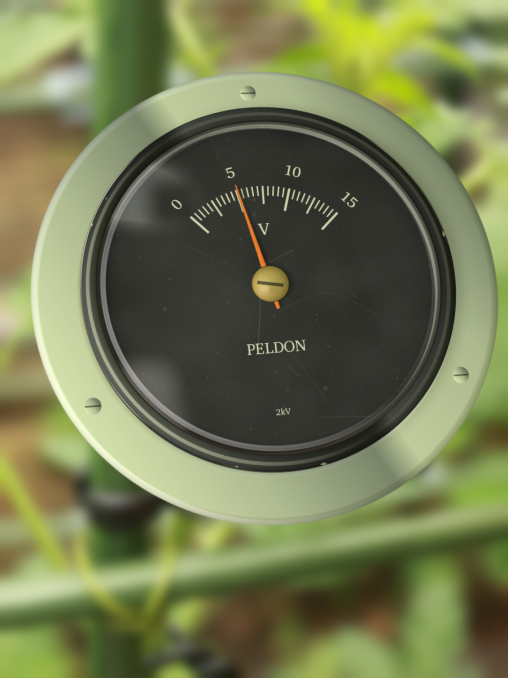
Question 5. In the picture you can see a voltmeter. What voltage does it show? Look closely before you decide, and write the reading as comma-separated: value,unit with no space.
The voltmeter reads 5,V
